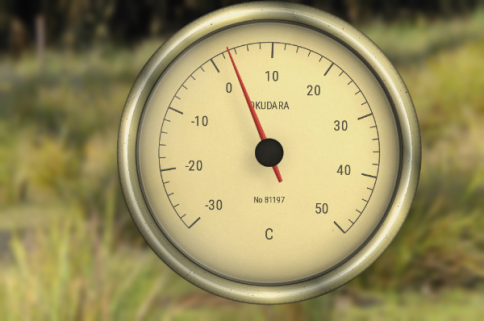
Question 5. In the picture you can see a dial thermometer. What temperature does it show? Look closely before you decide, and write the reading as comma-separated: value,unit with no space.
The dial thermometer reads 3,°C
